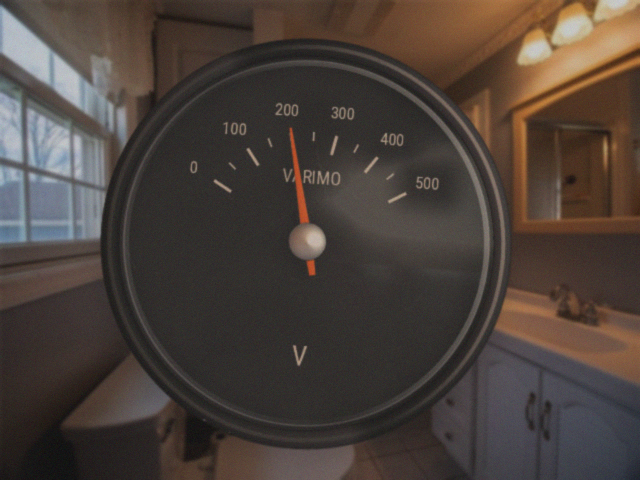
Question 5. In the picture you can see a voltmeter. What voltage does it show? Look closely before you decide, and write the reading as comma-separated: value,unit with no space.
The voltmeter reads 200,V
